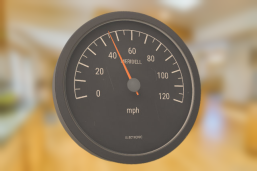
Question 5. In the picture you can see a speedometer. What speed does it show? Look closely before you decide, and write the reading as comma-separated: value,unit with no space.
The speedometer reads 45,mph
